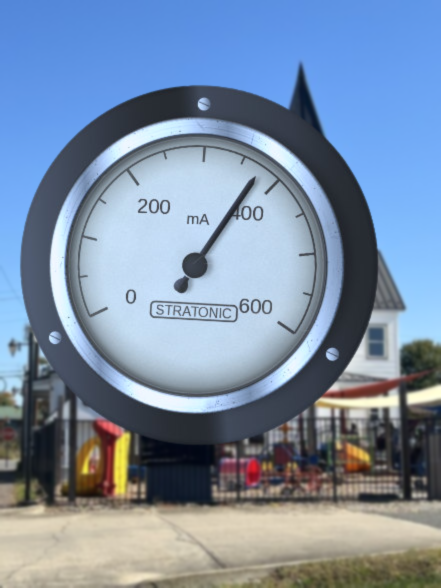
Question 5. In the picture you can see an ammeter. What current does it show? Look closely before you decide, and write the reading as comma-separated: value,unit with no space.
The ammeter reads 375,mA
